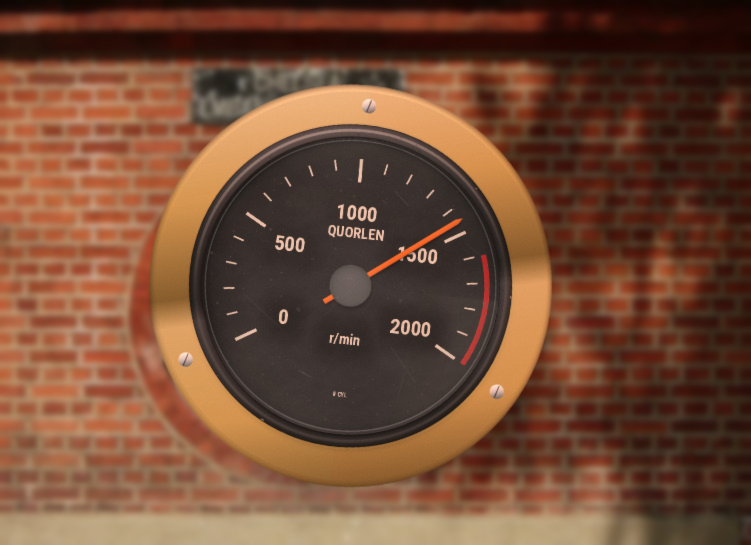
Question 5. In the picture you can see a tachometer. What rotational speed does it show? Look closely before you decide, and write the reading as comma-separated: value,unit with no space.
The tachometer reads 1450,rpm
